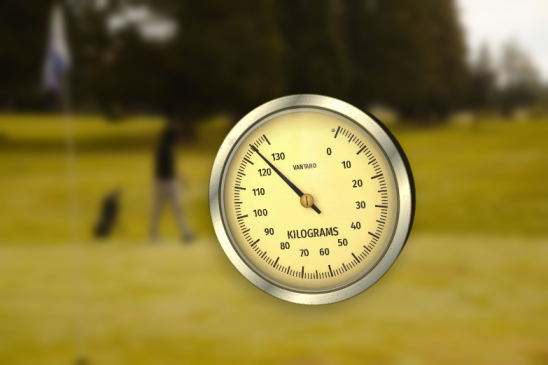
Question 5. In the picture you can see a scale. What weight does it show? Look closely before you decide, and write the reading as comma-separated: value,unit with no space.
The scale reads 125,kg
